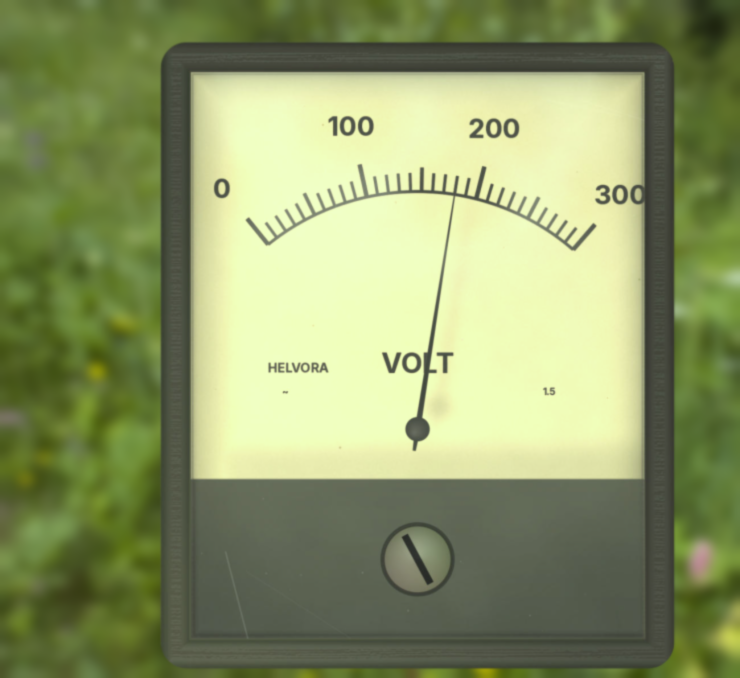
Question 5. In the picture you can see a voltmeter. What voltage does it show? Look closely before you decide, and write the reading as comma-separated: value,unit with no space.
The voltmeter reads 180,V
